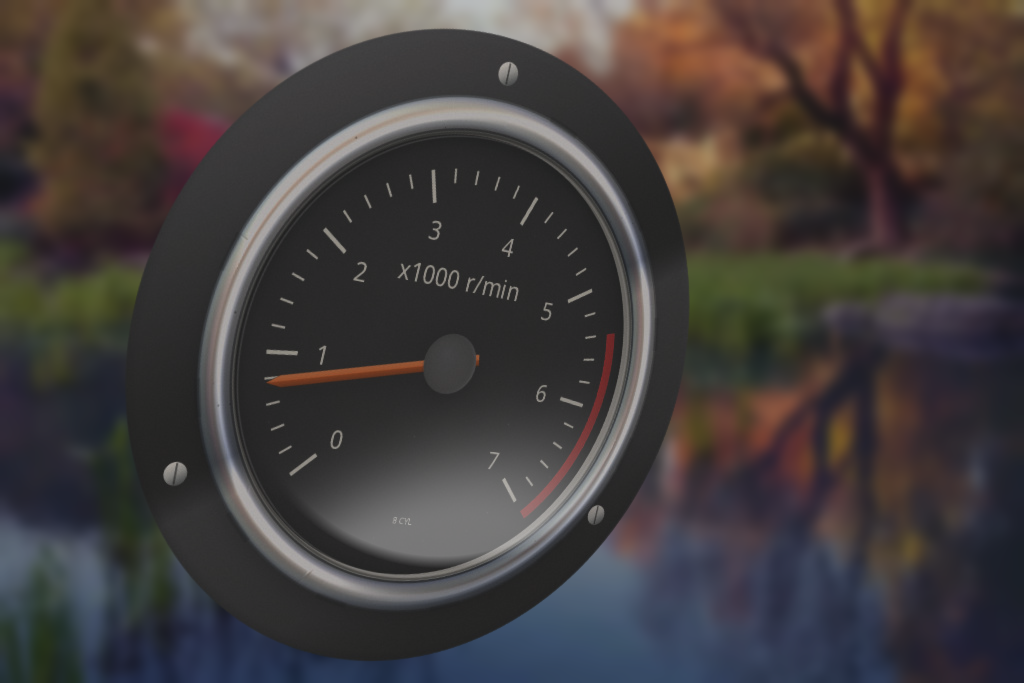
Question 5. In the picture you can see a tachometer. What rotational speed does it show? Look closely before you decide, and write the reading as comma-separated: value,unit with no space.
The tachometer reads 800,rpm
